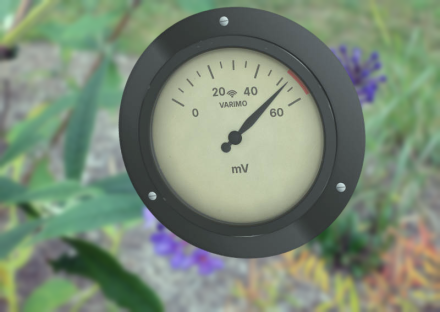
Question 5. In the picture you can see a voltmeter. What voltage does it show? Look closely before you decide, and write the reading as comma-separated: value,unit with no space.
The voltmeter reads 52.5,mV
